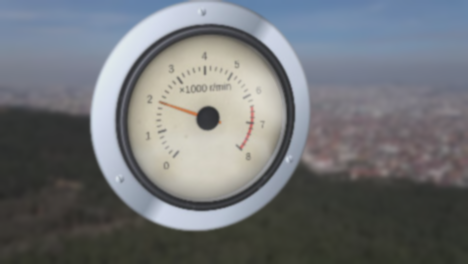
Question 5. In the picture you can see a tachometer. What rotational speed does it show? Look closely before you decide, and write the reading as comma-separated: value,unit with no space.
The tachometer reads 2000,rpm
